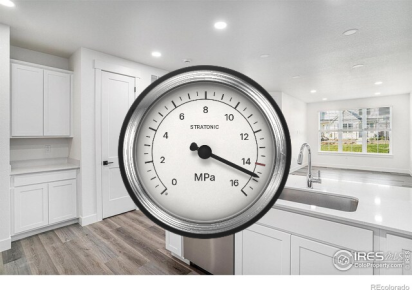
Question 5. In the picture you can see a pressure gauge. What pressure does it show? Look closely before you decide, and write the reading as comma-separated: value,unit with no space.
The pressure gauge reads 14.75,MPa
